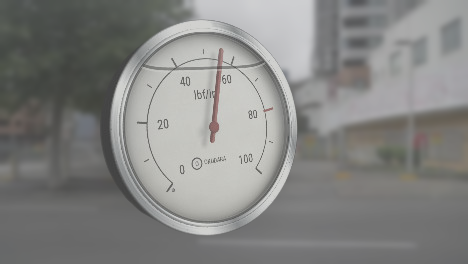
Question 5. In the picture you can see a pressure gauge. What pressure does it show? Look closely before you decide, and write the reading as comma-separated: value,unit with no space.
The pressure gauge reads 55,psi
